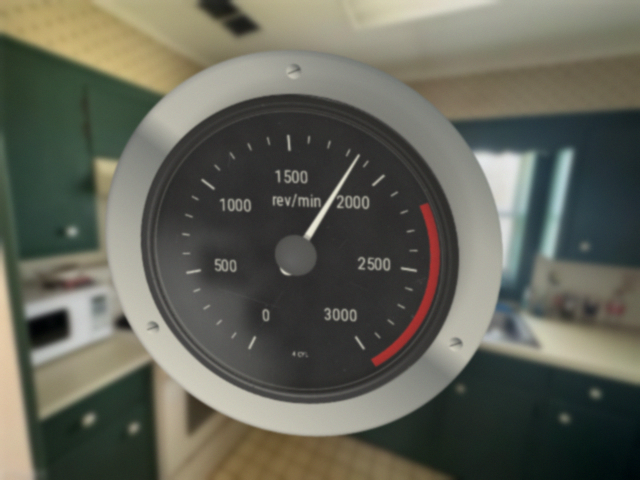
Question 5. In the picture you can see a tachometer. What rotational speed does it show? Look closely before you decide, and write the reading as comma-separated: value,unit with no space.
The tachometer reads 1850,rpm
